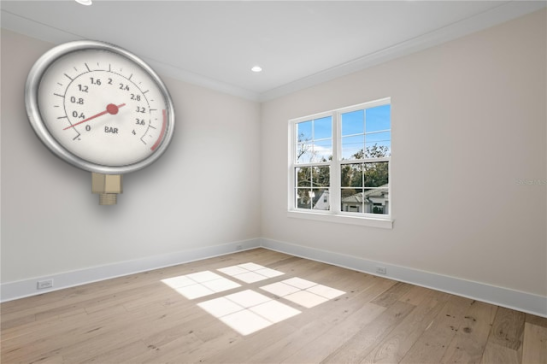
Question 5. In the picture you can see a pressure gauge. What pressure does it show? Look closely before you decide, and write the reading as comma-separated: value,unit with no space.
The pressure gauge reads 0.2,bar
